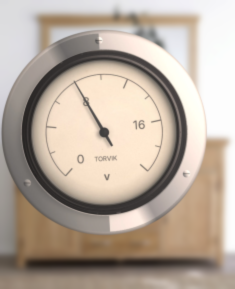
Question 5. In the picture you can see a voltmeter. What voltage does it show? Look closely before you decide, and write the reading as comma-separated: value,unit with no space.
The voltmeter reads 8,V
